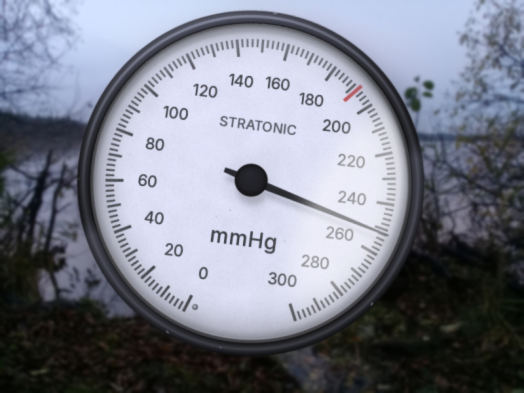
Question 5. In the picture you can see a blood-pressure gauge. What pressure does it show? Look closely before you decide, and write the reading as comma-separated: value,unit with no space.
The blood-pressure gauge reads 252,mmHg
